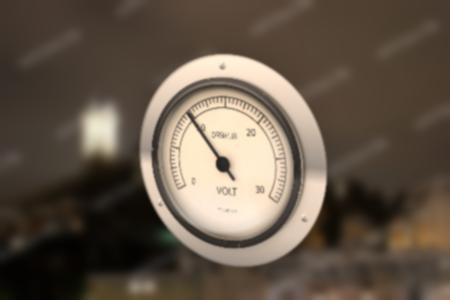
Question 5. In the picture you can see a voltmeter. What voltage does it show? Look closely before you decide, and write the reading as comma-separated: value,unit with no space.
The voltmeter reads 10,V
